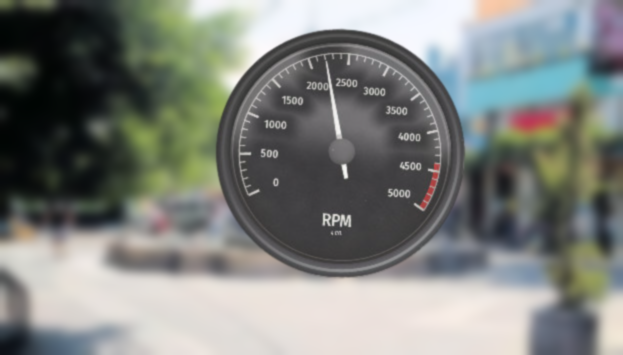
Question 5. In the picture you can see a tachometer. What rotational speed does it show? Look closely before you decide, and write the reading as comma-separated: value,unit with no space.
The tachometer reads 2200,rpm
